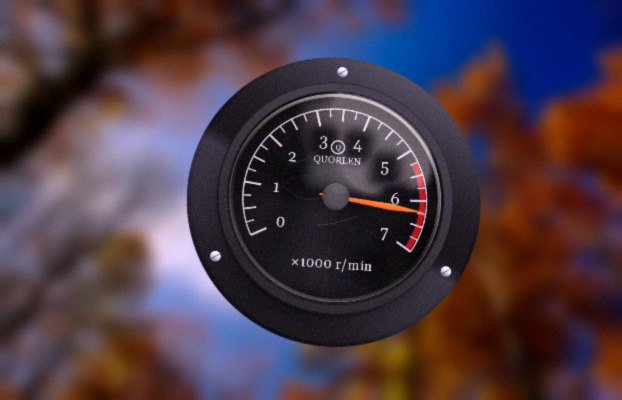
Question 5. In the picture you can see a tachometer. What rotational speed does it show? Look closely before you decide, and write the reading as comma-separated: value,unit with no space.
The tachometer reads 6250,rpm
